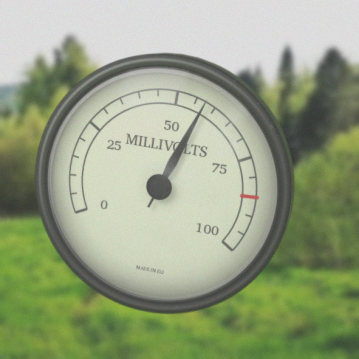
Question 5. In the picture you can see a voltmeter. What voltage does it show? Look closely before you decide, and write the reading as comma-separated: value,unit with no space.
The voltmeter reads 57.5,mV
